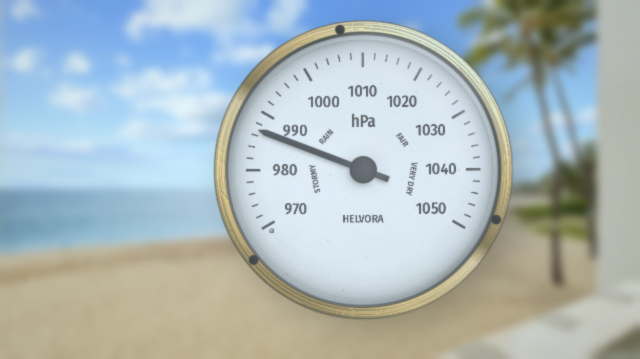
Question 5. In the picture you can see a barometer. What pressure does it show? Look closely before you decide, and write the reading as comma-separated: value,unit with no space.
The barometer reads 987,hPa
